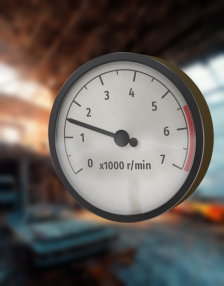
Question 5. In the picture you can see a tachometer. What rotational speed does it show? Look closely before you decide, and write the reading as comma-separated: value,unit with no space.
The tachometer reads 1500,rpm
